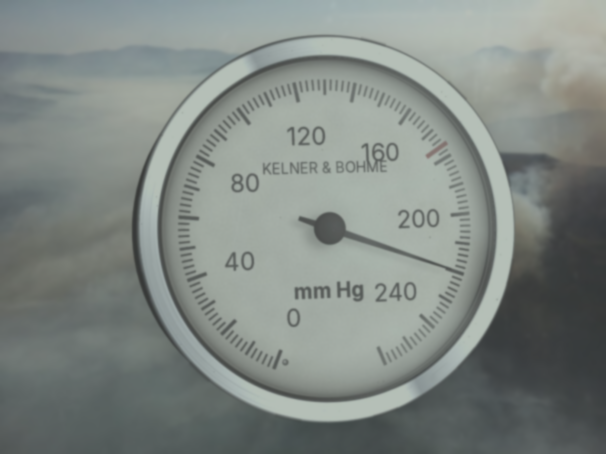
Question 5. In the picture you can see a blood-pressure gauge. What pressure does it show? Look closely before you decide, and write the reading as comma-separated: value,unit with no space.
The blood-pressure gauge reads 220,mmHg
